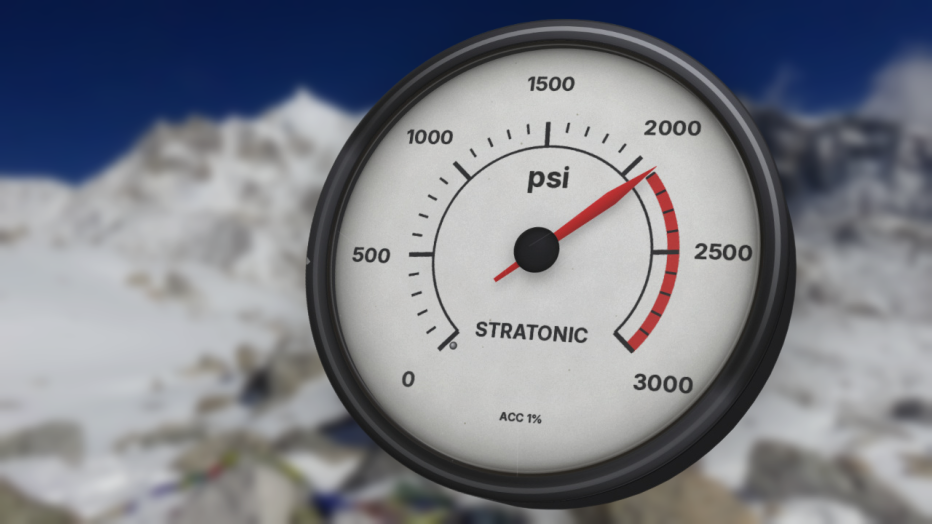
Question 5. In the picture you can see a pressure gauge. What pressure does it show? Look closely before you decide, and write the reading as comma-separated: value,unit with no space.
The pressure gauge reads 2100,psi
